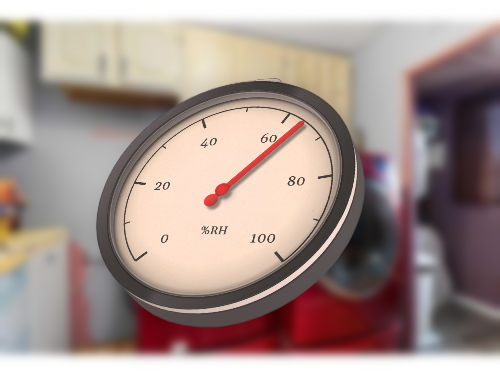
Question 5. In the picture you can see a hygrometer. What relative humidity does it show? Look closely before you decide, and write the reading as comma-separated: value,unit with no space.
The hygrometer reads 65,%
